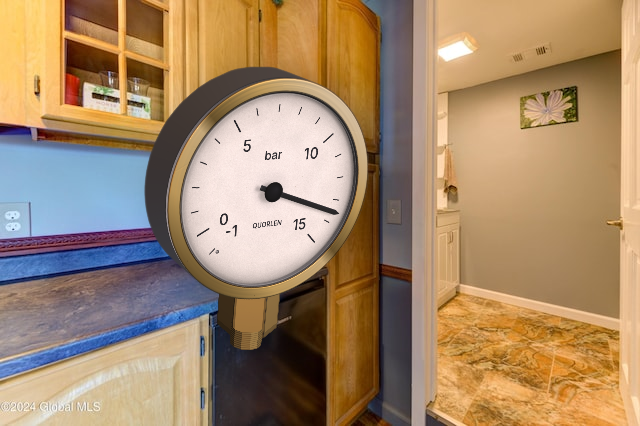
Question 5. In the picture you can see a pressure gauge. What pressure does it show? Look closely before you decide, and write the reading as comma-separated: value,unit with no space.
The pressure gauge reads 13.5,bar
